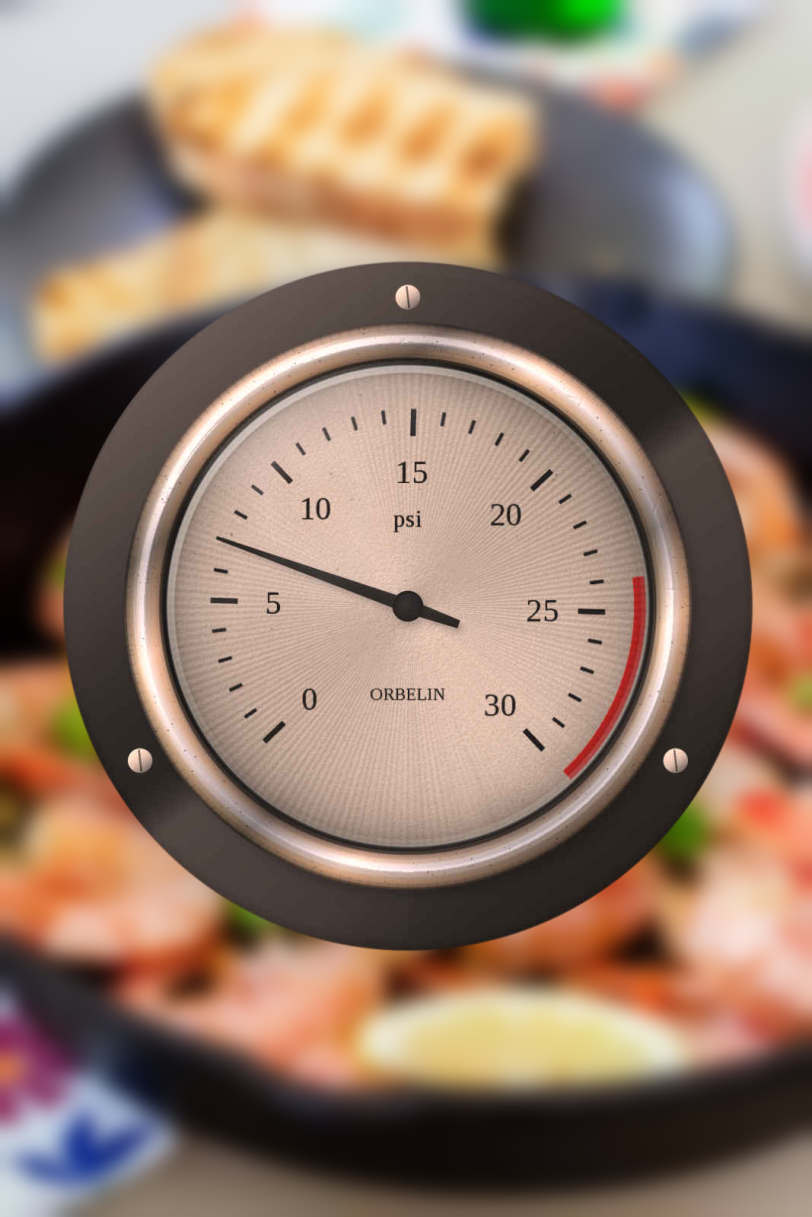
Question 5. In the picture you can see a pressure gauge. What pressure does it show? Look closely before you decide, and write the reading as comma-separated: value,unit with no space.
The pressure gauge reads 7,psi
